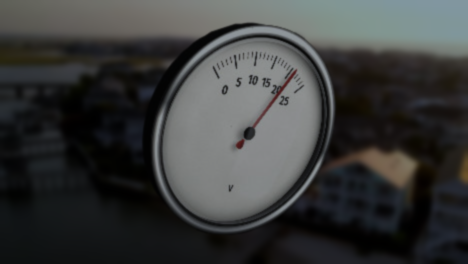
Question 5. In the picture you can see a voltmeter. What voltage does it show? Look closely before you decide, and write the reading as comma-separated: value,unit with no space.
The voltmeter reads 20,V
